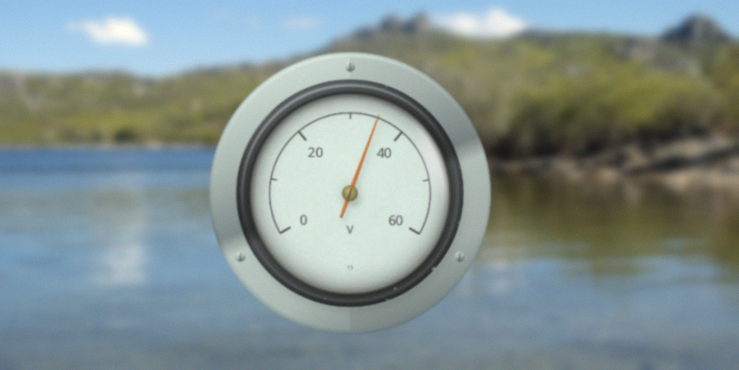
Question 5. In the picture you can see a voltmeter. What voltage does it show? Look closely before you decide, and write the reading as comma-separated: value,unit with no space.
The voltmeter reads 35,V
